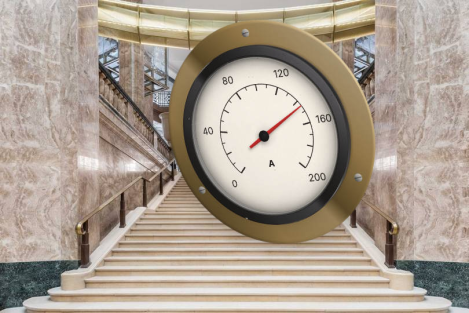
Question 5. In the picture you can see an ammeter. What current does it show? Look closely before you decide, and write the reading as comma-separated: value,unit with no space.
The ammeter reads 145,A
